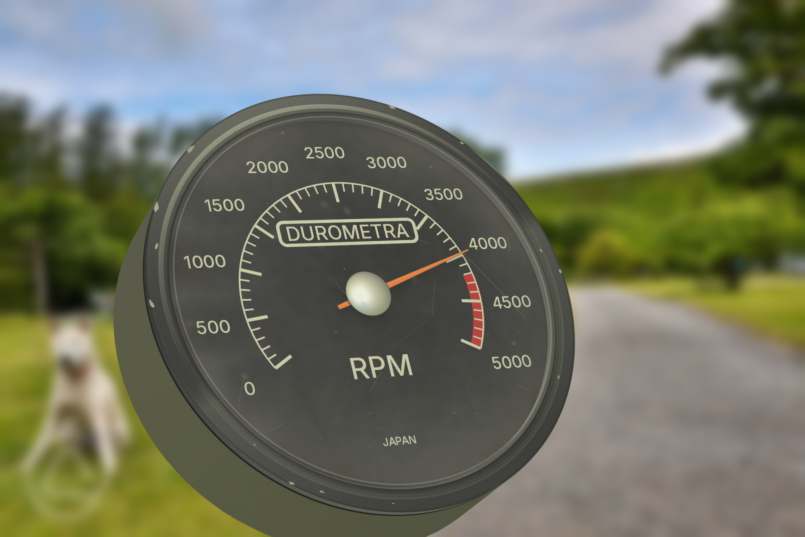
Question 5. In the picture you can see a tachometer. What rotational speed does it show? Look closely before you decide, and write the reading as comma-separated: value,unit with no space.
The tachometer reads 4000,rpm
